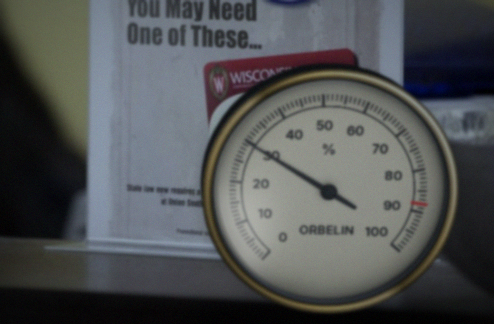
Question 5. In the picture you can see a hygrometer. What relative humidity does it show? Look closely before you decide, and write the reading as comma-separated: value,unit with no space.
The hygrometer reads 30,%
